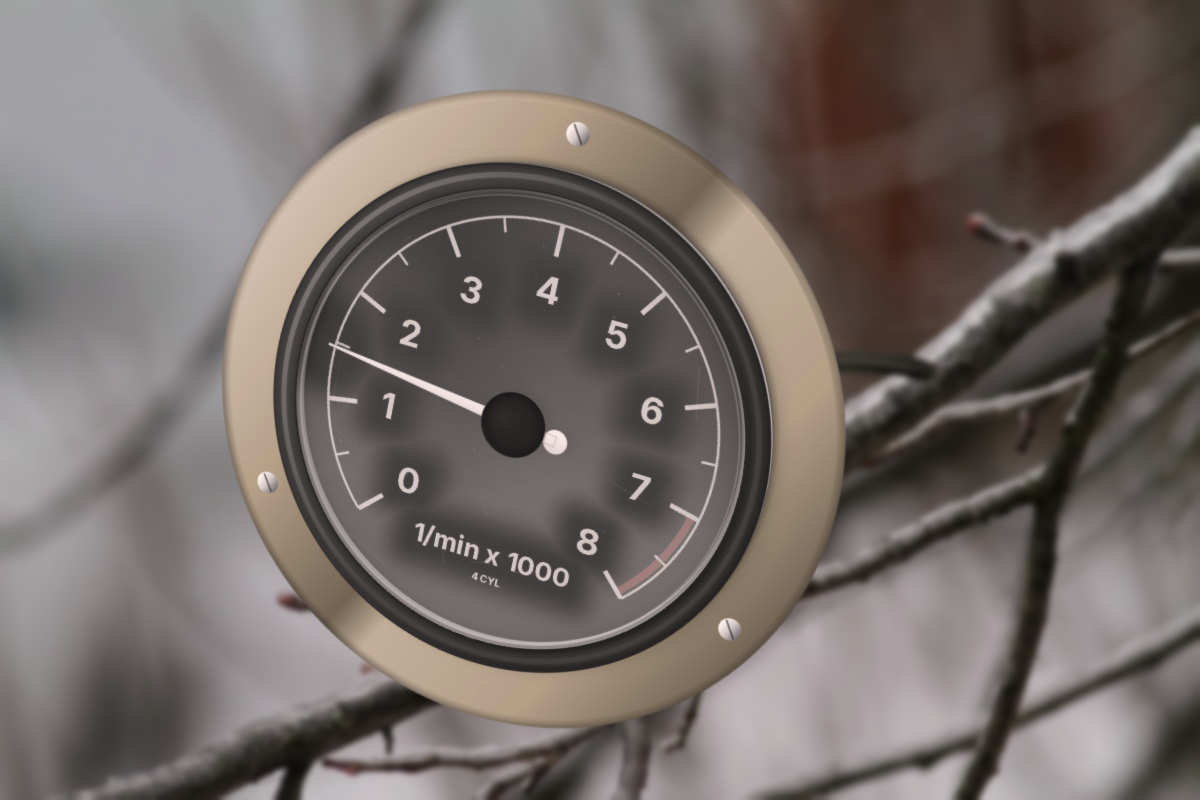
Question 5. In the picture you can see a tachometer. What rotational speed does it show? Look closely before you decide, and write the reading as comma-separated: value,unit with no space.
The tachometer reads 1500,rpm
